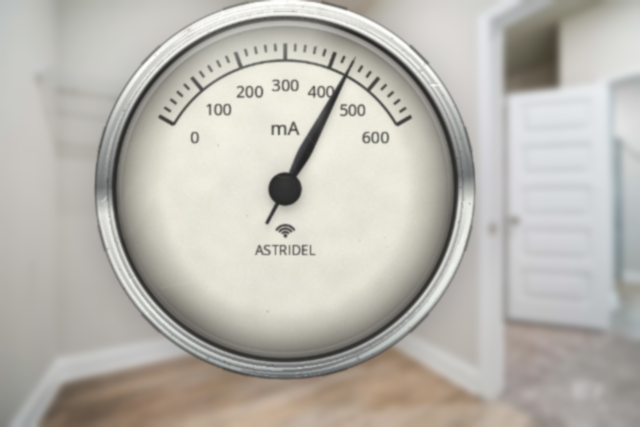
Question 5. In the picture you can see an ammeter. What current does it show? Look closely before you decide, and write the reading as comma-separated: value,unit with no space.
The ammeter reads 440,mA
